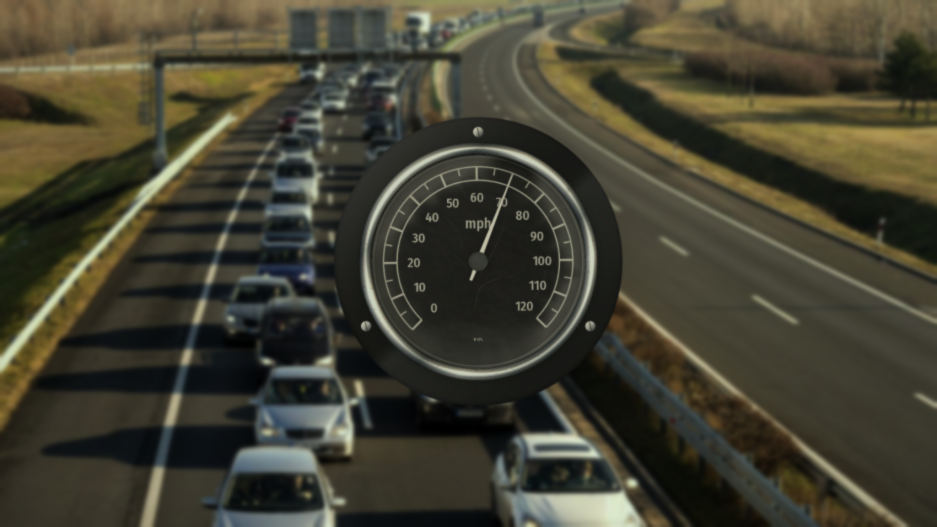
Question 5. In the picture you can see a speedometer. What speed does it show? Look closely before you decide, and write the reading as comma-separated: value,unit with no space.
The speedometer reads 70,mph
